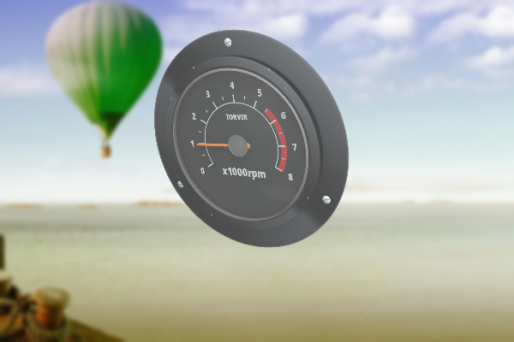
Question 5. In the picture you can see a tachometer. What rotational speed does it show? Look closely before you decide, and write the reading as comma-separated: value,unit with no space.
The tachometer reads 1000,rpm
